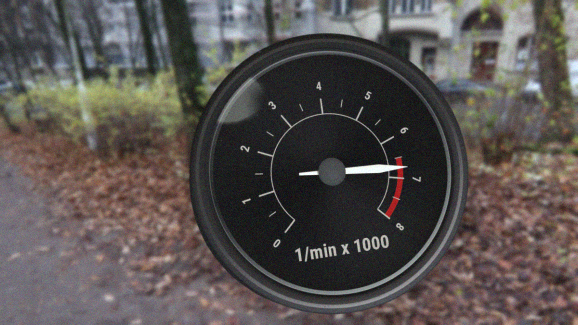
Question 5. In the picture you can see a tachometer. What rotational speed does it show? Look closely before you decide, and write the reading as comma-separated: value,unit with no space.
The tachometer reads 6750,rpm
